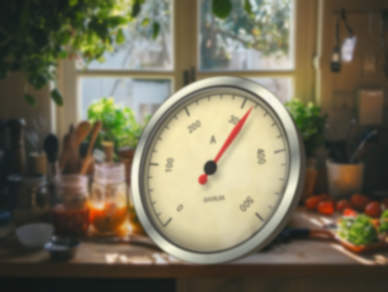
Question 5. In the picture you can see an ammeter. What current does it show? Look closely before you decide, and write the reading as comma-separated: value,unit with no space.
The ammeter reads 320,A
